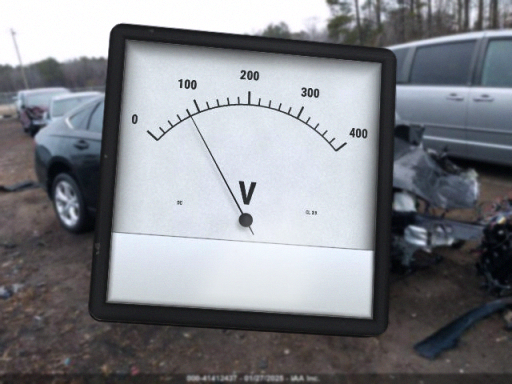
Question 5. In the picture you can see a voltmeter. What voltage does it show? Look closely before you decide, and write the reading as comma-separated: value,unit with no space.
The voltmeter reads 80,V
